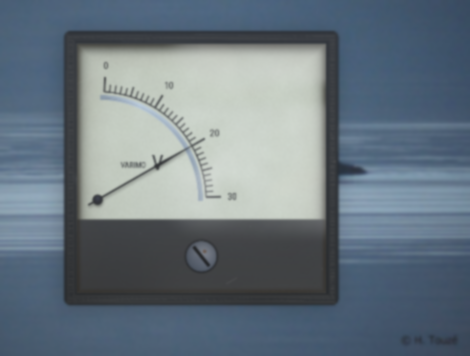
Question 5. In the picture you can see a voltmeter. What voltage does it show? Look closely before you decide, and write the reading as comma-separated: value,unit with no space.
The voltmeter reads 20,V
